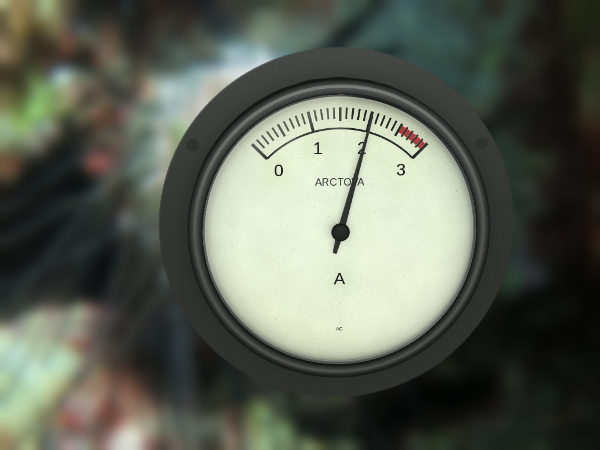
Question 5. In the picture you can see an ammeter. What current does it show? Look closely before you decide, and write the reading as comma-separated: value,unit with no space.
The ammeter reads 2,A
